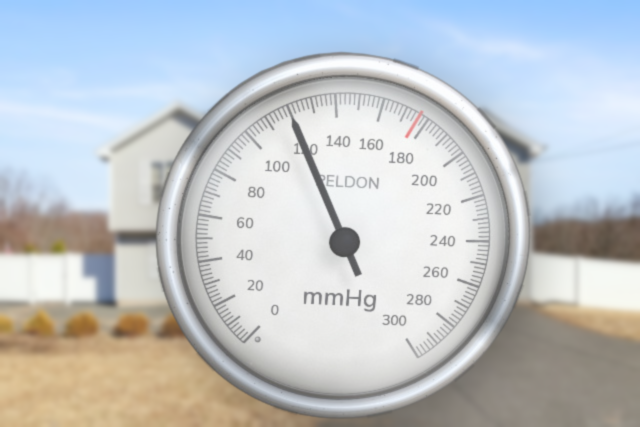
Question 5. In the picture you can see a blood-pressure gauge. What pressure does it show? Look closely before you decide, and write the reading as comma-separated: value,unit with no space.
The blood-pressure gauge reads 120,mmHg
